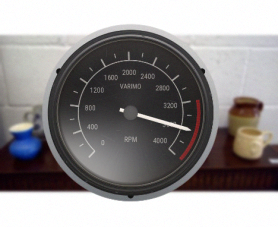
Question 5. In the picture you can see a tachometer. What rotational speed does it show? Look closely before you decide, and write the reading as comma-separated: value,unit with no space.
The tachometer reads 3600,rpm
